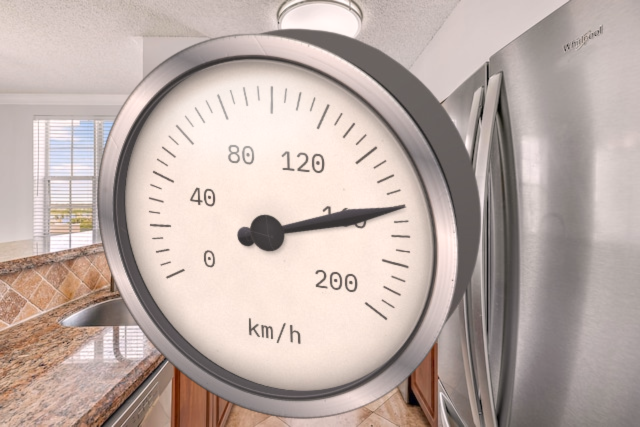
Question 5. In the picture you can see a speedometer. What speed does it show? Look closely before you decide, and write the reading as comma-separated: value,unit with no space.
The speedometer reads 160,km/h
